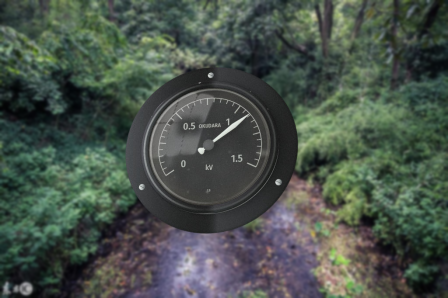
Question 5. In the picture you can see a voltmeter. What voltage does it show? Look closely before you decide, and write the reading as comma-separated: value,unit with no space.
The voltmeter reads 1.1,kV
